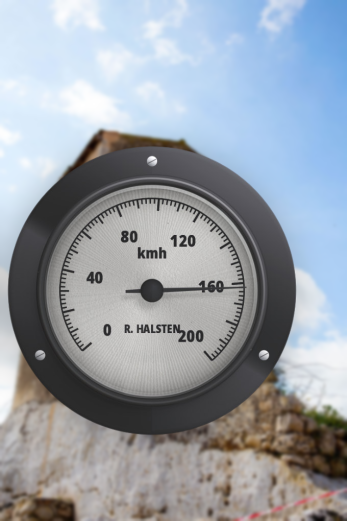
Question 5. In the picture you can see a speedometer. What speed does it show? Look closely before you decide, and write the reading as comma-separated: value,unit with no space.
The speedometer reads 162,km/h
